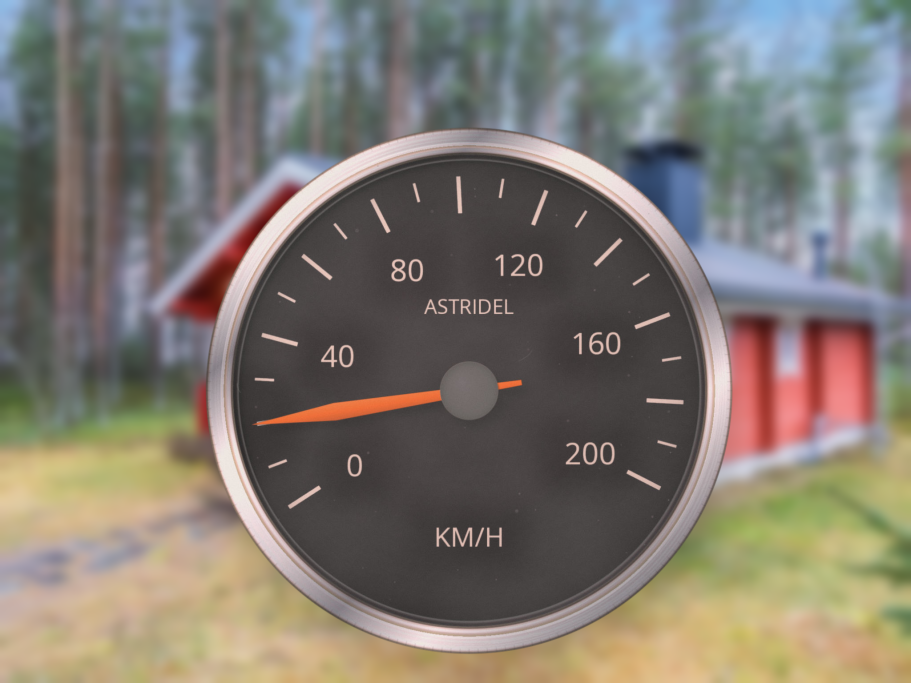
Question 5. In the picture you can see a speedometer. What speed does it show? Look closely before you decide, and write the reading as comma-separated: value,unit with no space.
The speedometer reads 20,km/h
